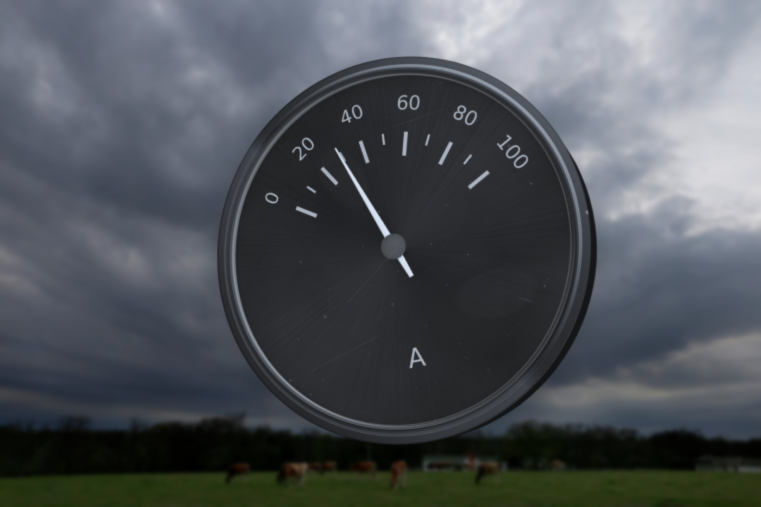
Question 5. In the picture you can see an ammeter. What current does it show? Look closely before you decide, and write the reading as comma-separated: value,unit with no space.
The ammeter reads 30,A
